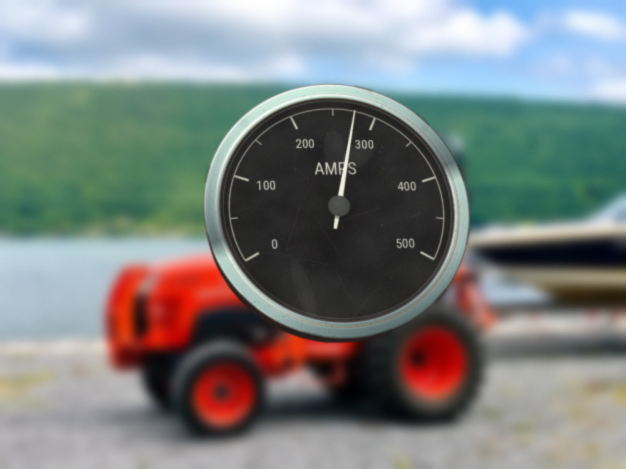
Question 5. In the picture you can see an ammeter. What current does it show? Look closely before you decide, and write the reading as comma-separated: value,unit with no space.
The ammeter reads 275,A
